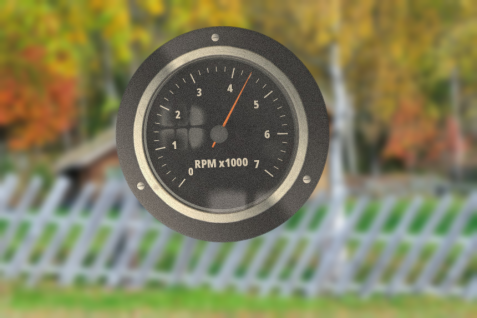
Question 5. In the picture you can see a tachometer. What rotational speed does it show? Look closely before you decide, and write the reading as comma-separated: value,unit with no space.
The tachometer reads 4400,rpm
